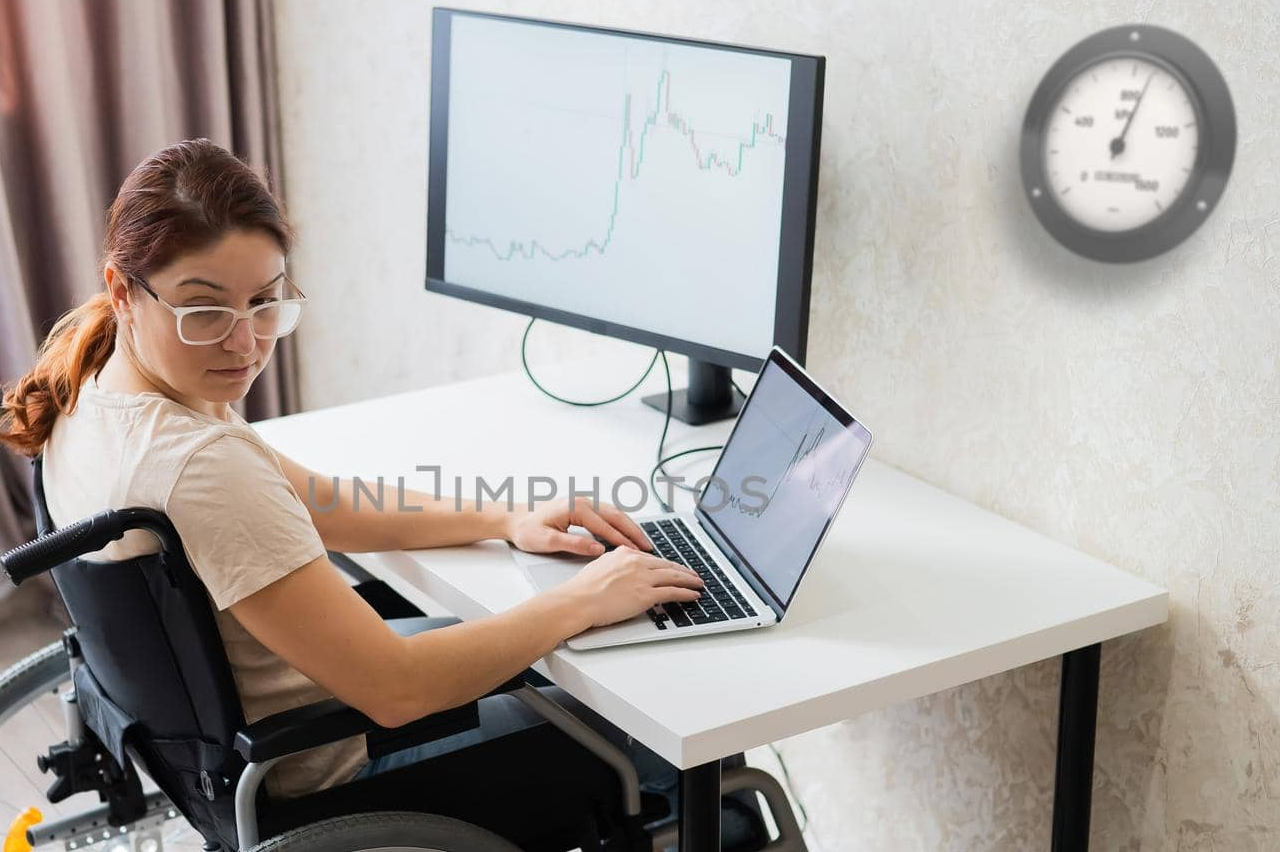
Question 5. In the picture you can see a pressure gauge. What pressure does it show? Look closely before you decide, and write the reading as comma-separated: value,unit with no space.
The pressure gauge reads 900,kPa
